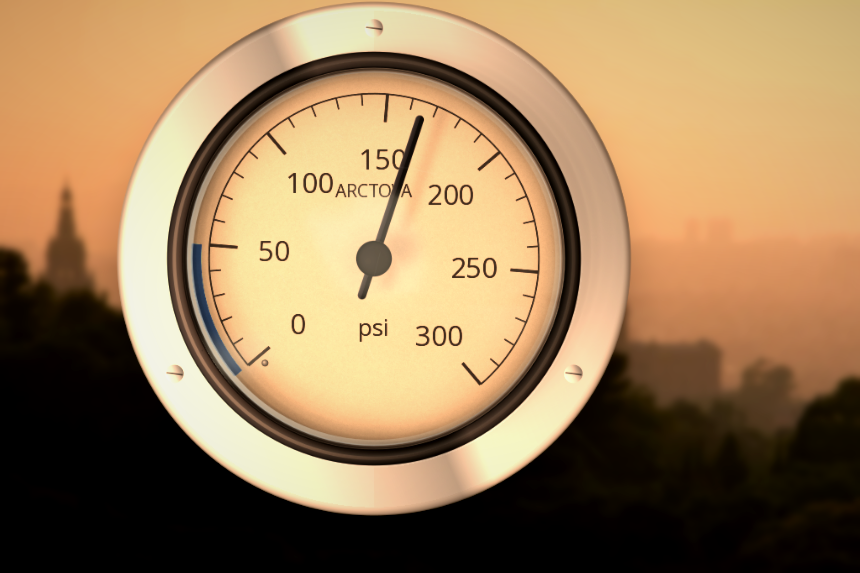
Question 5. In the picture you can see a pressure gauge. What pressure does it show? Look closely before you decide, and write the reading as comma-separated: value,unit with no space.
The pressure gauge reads 165,psi
